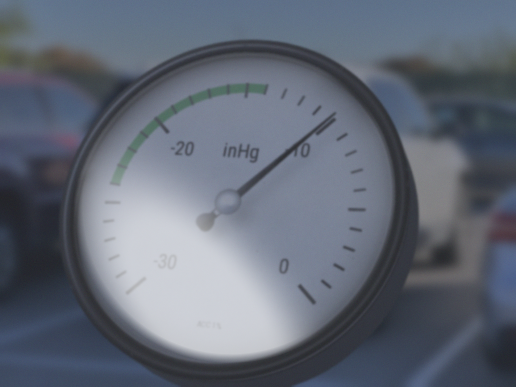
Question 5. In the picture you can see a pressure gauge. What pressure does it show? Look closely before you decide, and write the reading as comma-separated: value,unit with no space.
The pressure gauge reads -10,inHg
